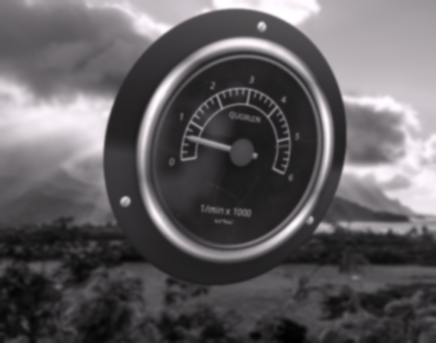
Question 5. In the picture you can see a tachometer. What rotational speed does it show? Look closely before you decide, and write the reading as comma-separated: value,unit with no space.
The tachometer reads 600,rpm
